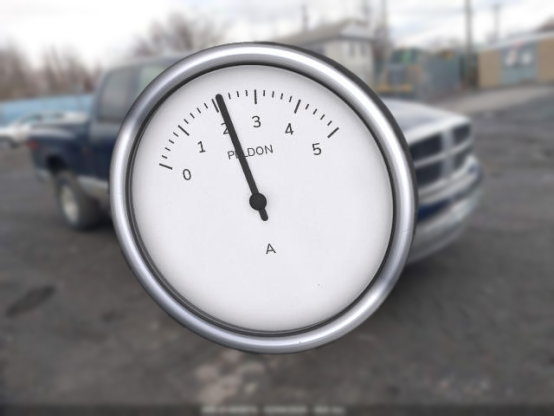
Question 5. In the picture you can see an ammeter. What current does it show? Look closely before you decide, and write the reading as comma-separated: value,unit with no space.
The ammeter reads 2.2,A
